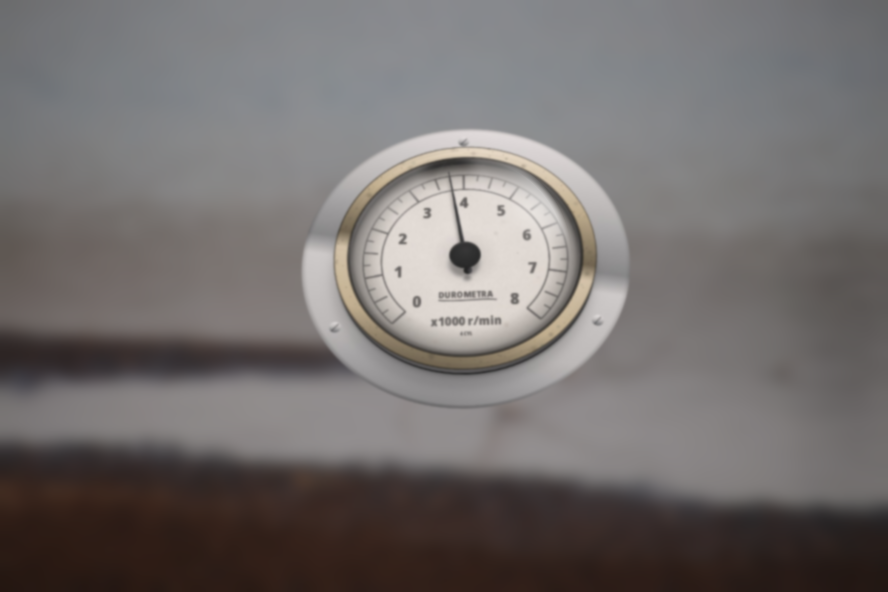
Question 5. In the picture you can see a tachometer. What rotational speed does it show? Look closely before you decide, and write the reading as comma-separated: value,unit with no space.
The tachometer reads 3750,rpm
